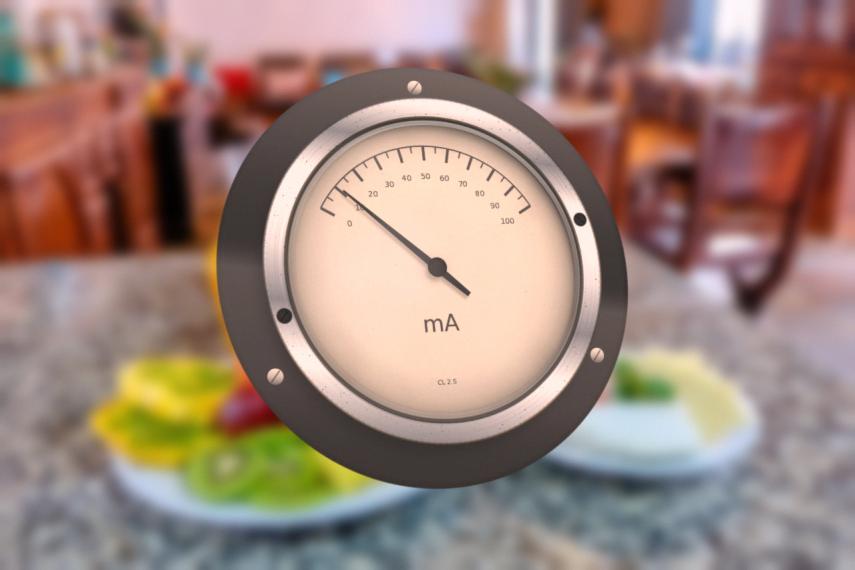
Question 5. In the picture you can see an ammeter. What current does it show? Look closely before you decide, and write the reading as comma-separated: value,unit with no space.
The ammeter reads 10,mA
